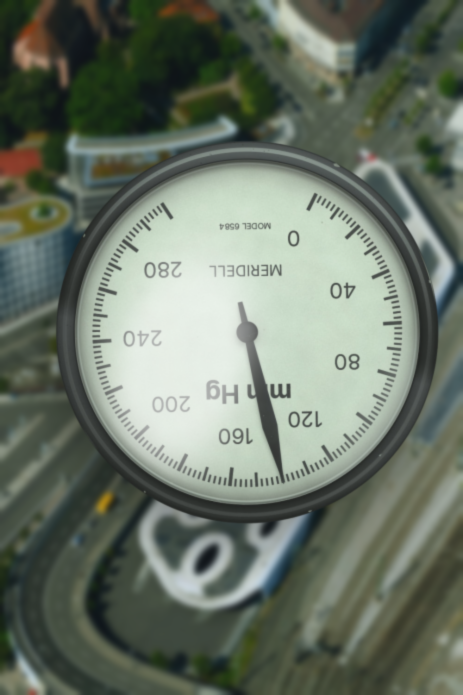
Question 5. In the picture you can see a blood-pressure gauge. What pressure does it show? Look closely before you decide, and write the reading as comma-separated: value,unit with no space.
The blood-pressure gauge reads 140,mmHg
